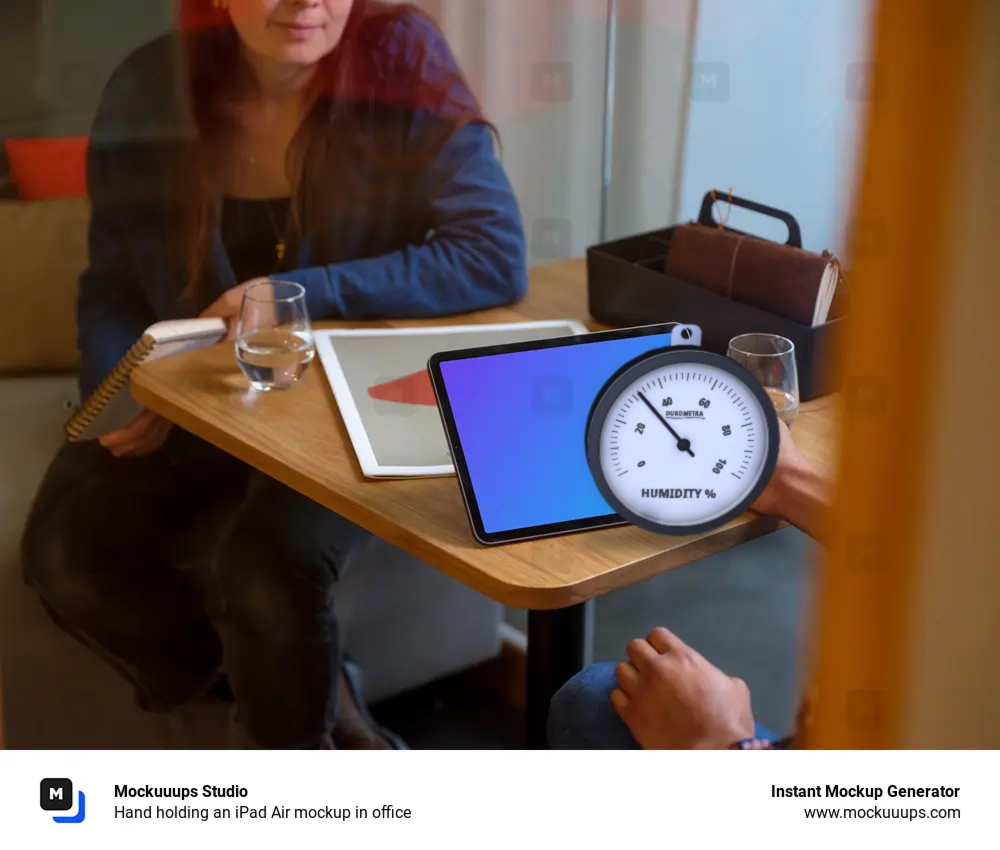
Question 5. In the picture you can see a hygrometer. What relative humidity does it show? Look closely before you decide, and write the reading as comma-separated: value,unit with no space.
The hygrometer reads 32,%
